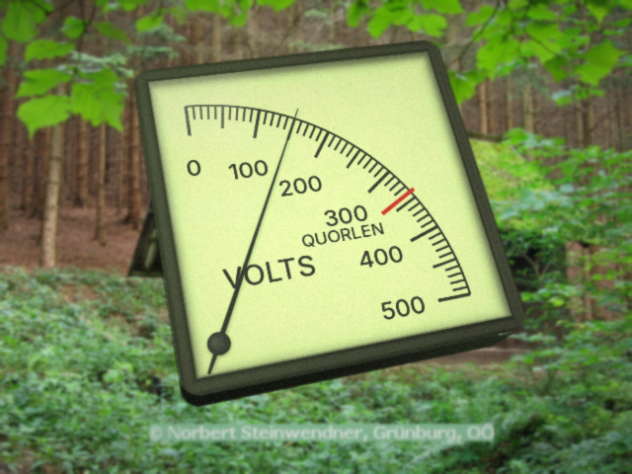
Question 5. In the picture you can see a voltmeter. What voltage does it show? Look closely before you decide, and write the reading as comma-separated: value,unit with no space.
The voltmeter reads 150,V
